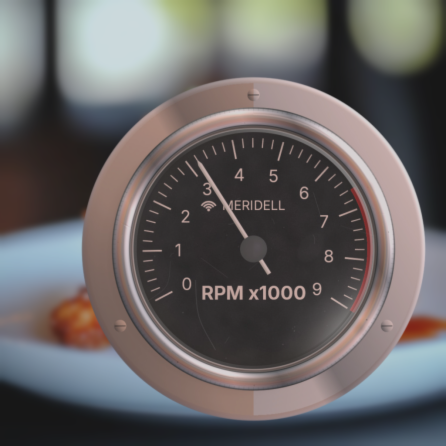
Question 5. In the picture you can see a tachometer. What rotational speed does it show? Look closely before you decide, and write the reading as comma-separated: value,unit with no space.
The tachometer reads 3200,rpm
